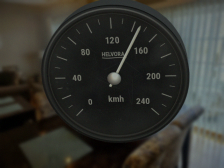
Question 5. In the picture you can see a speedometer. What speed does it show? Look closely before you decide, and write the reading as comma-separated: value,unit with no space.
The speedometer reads 145,km/h
